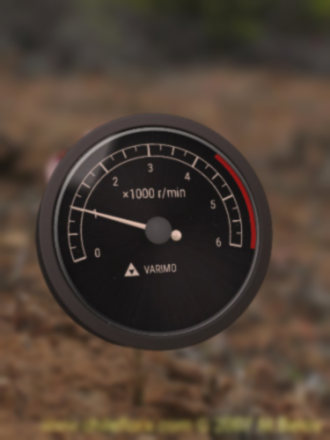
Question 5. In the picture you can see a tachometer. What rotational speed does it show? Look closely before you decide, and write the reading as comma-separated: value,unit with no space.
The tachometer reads 1000,rpm
